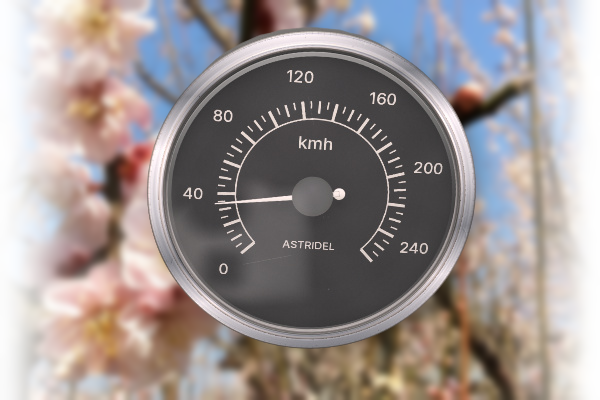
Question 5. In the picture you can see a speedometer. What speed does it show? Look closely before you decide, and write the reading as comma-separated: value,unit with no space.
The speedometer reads 35,km/h
